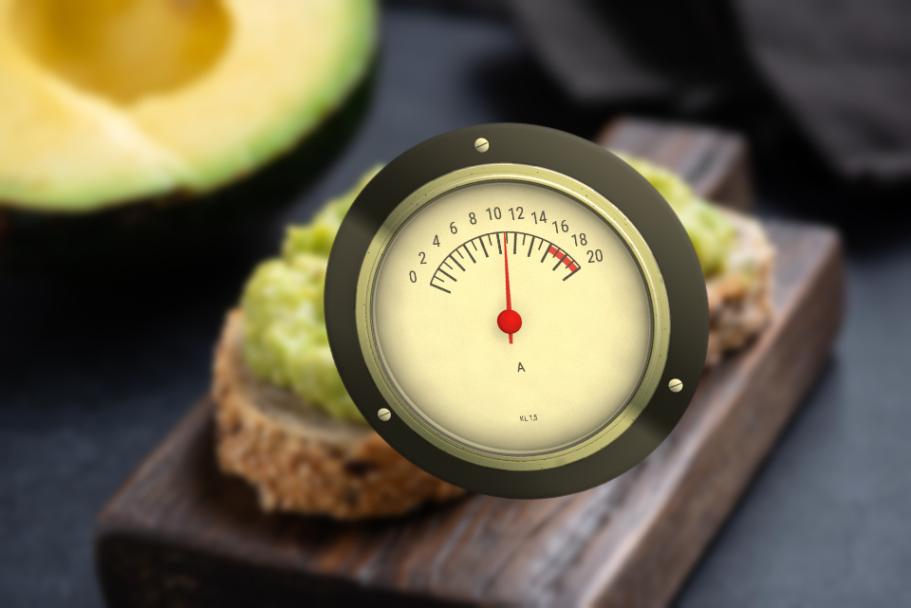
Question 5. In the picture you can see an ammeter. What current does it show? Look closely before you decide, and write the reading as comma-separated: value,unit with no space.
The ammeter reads 11,A
